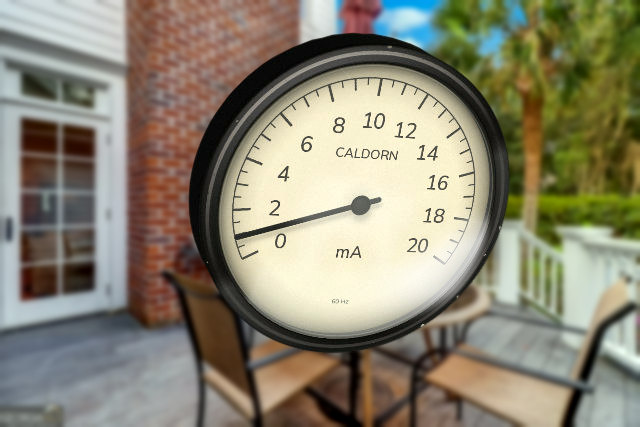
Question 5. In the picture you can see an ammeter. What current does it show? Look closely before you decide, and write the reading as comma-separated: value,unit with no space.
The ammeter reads 1,mA
